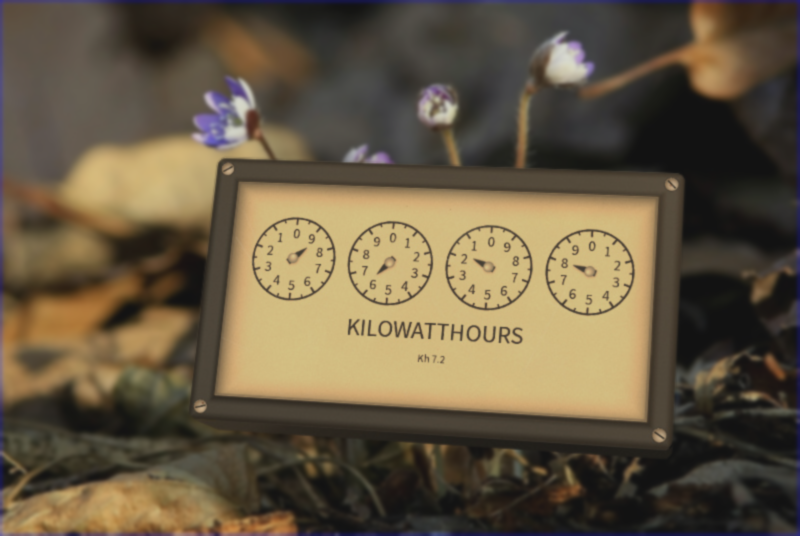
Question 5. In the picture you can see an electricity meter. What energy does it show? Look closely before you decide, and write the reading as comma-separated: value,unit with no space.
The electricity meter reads 8618,kWh
